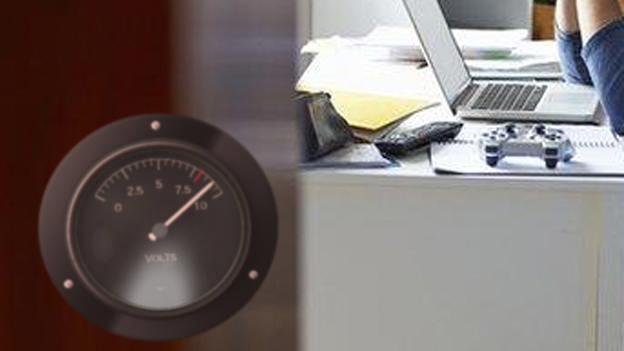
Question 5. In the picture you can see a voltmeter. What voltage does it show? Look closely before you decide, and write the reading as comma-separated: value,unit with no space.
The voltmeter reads 9,V
